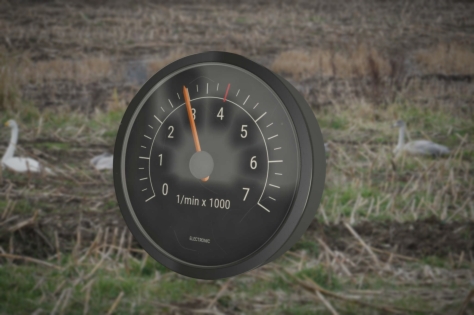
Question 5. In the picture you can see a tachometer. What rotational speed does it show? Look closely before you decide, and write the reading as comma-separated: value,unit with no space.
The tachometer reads 3000,rpm
